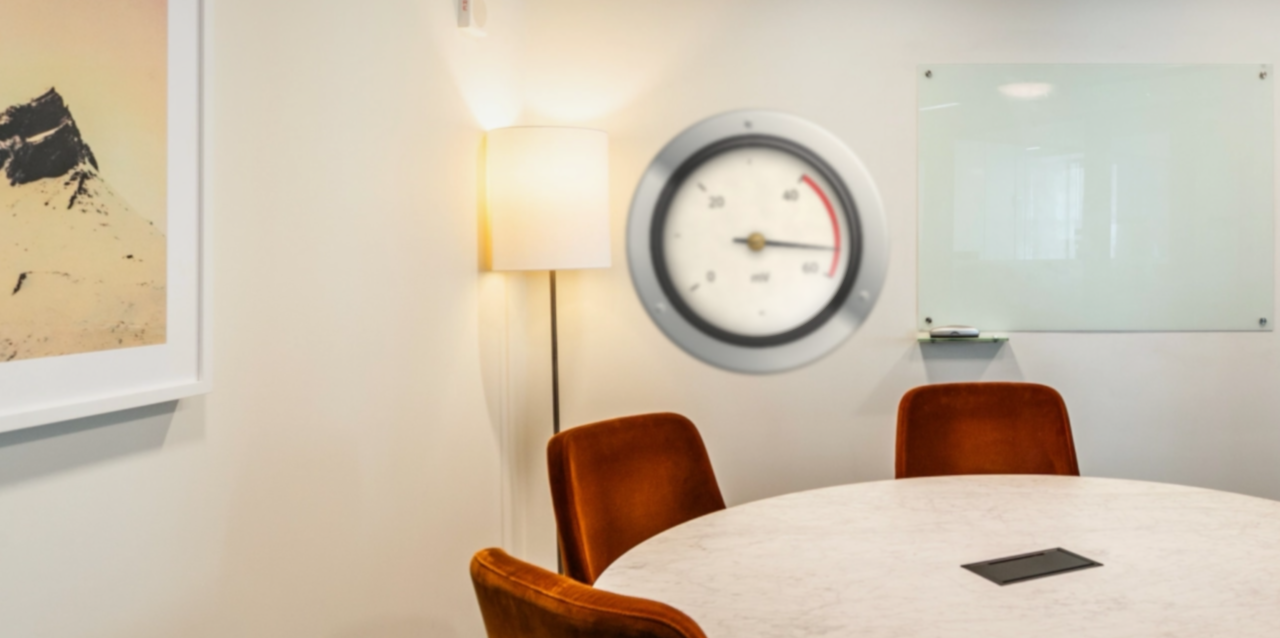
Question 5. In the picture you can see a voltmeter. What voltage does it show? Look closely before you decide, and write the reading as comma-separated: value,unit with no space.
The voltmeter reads 55,mV
